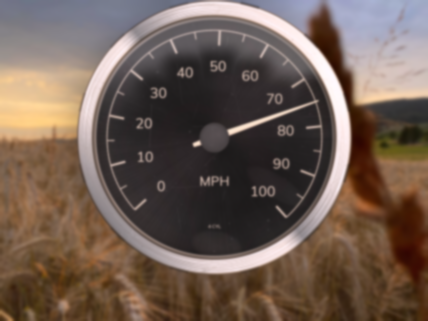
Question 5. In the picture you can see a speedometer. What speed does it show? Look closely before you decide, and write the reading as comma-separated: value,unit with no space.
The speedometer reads 75,mph
